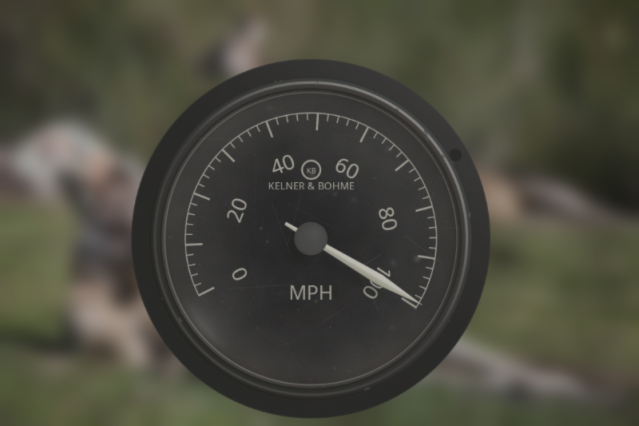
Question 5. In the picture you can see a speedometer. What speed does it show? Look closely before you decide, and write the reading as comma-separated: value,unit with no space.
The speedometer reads 99,mph
